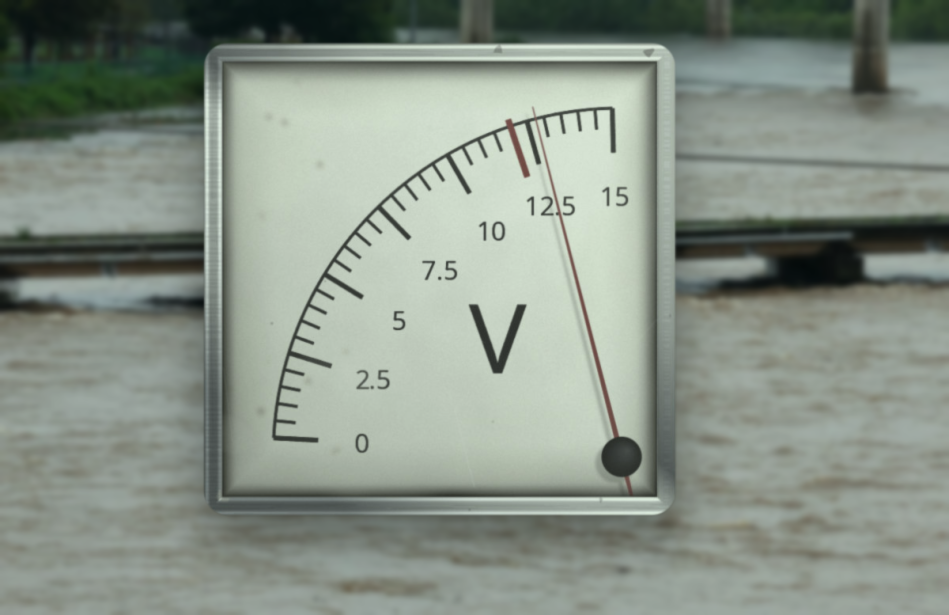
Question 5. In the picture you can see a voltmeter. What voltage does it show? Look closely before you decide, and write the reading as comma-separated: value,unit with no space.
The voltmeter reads 12.75,V
